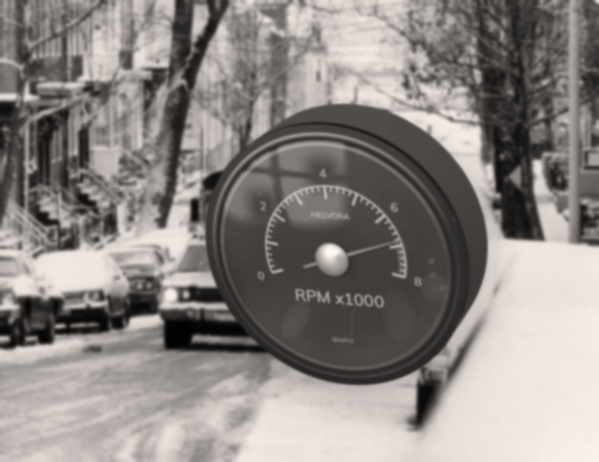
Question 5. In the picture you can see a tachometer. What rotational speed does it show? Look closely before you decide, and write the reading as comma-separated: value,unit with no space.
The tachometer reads 6800,rpm
